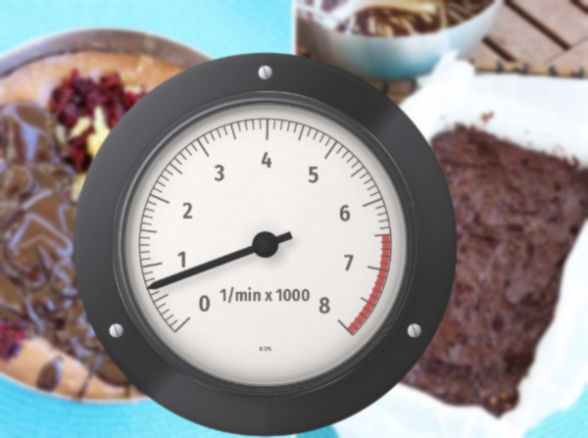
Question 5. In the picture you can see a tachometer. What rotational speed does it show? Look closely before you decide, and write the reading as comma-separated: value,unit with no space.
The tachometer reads 700,rpm
